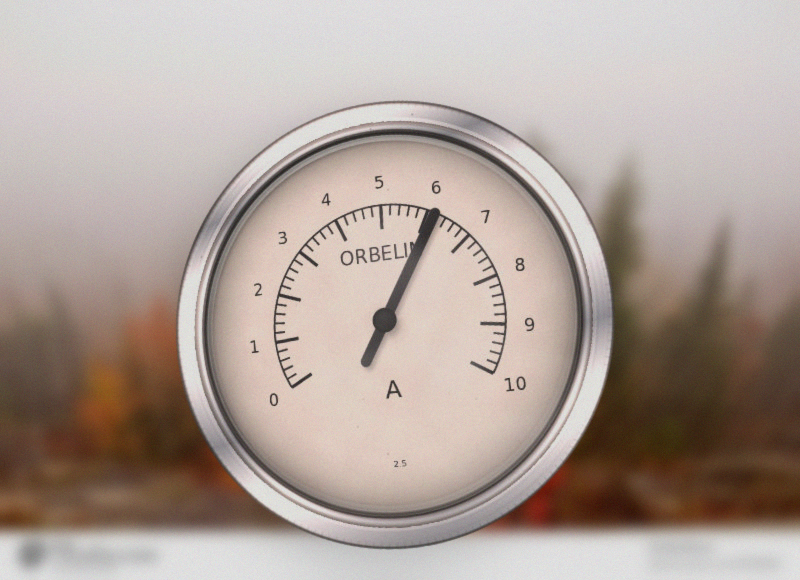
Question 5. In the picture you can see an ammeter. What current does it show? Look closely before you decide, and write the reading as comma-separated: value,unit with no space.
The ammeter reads 6.2,A
